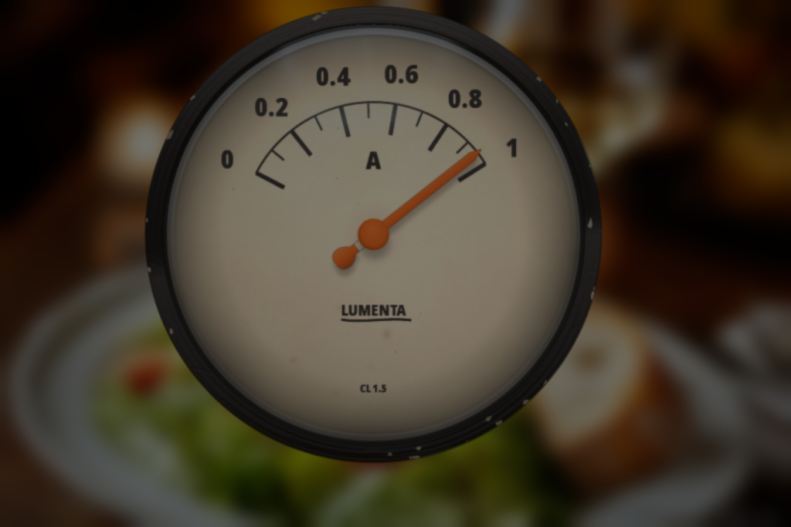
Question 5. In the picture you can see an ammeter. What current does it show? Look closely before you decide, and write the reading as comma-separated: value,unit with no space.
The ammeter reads 0.95,A
